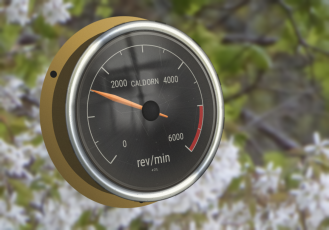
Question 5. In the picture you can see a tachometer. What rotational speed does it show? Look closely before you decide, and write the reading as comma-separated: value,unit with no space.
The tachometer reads 1500,rpm
